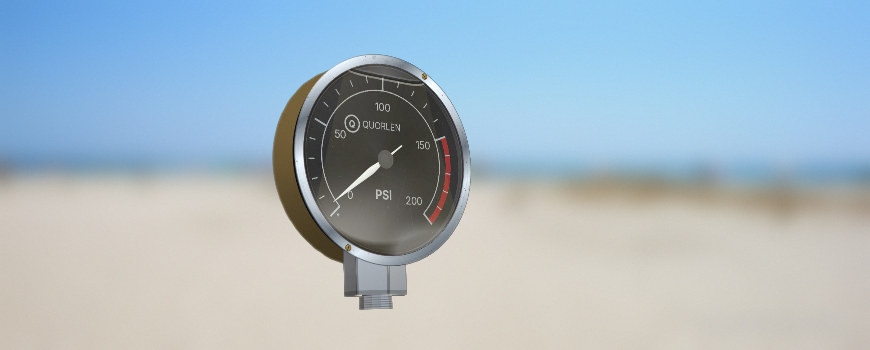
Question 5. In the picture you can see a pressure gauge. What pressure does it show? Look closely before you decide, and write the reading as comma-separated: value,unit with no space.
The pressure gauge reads 5,psi
